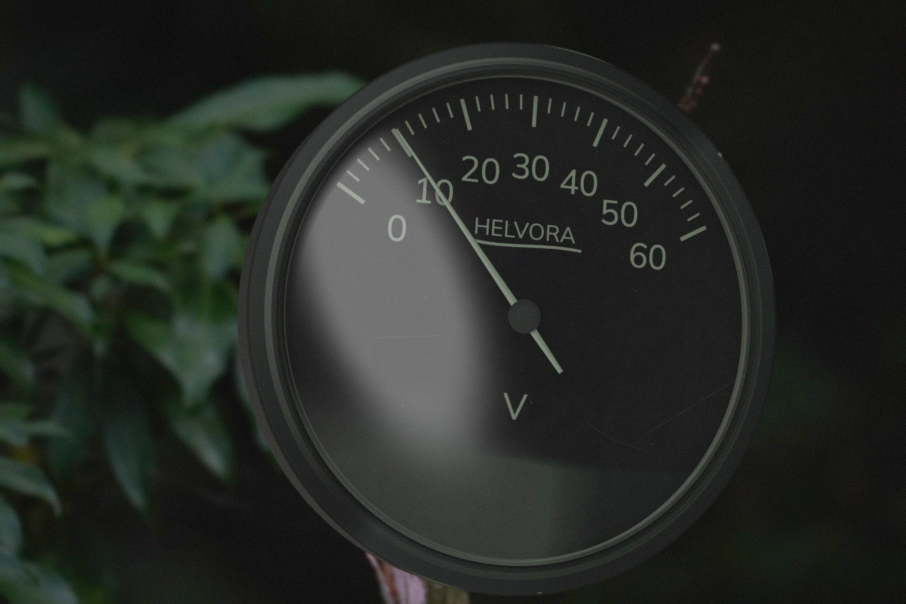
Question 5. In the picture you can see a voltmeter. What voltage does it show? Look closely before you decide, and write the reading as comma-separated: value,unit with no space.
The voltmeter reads 10,V
